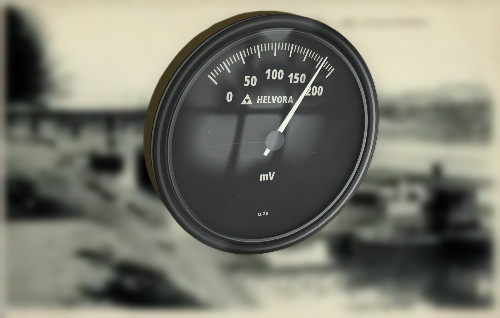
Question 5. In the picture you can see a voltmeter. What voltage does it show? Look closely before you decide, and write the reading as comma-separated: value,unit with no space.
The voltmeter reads 175,mV
